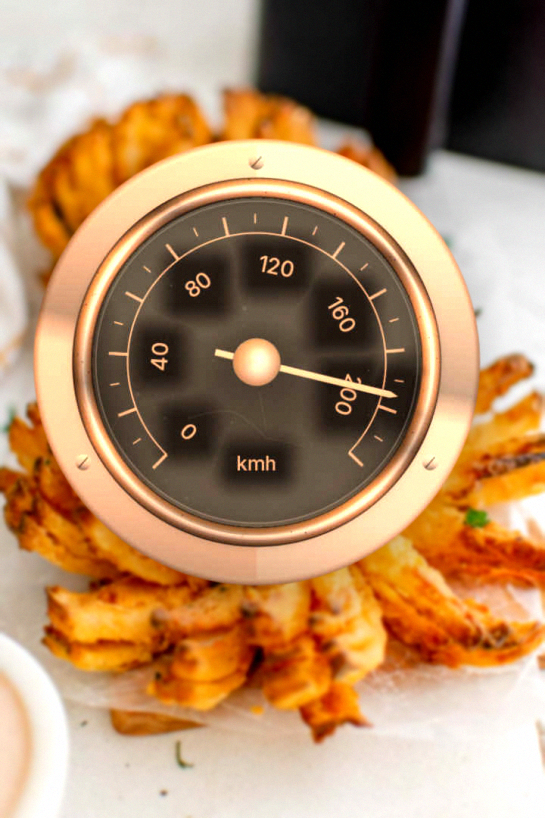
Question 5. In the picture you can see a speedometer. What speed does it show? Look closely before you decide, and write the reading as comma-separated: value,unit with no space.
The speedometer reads 195,km/h
